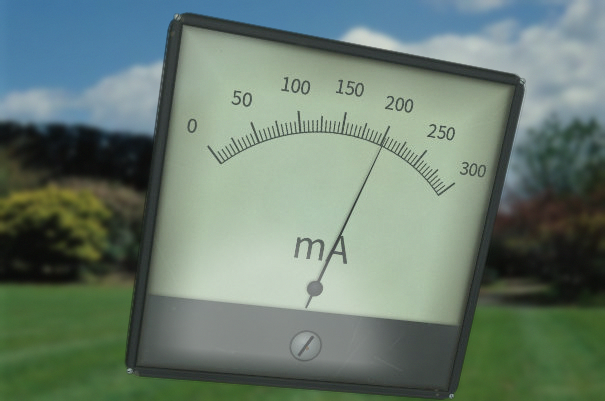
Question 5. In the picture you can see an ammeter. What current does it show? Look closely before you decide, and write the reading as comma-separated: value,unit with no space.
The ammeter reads 200,mA
